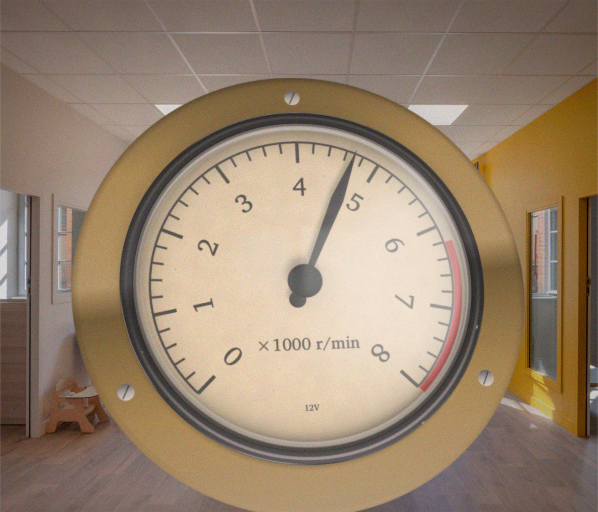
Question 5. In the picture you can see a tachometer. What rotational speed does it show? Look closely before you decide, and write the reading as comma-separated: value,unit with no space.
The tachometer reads 4700,rpm
